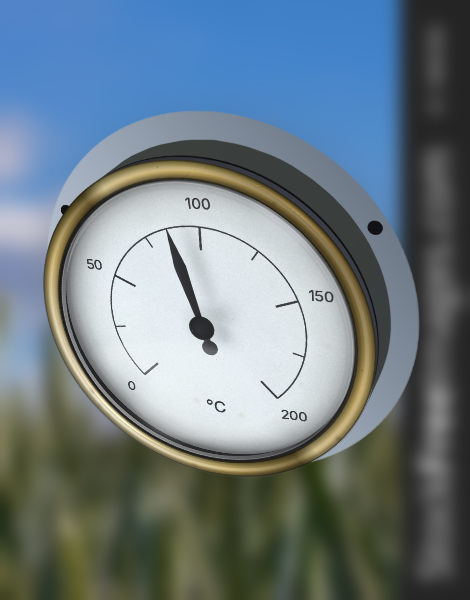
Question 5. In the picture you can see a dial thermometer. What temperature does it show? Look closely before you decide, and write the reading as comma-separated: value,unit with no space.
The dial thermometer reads 87.5,°C
